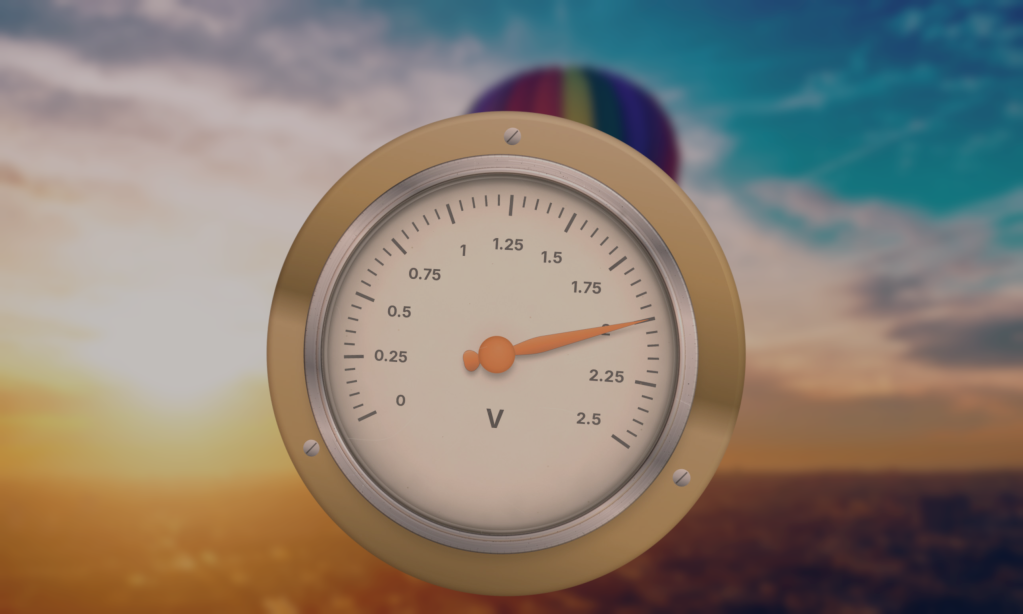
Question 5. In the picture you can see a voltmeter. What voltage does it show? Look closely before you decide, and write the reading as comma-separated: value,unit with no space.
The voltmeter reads 2,V
